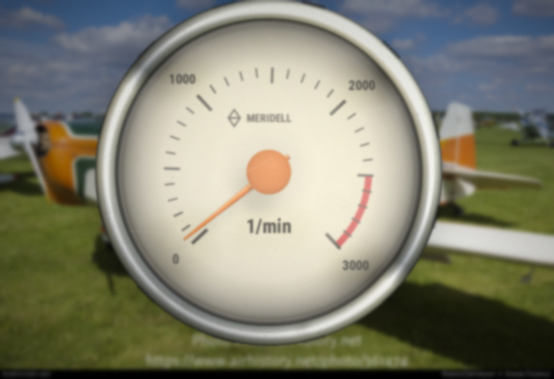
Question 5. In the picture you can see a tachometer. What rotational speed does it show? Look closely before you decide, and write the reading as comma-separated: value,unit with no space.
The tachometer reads 50,rpm
